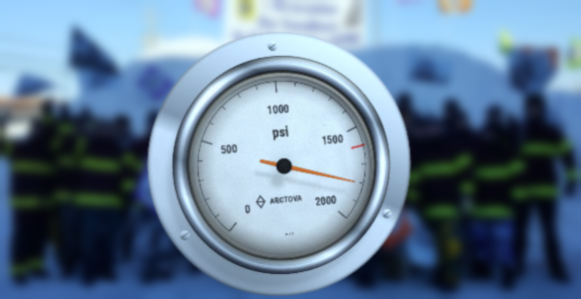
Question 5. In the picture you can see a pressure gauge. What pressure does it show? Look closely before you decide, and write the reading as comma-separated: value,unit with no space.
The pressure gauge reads 1800,psi
